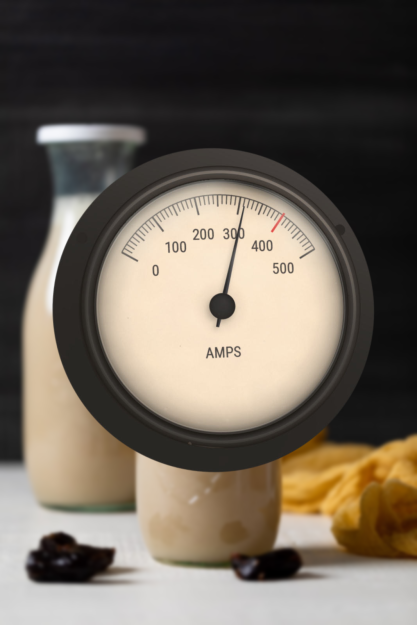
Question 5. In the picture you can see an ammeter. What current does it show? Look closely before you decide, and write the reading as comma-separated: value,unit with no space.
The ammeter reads 310,A
